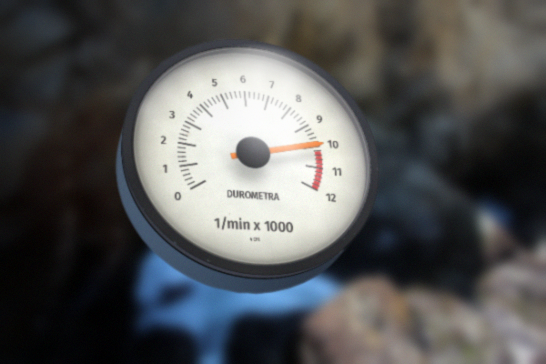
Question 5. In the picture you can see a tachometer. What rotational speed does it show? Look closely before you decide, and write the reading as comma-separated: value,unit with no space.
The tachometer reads 10000,rpm
